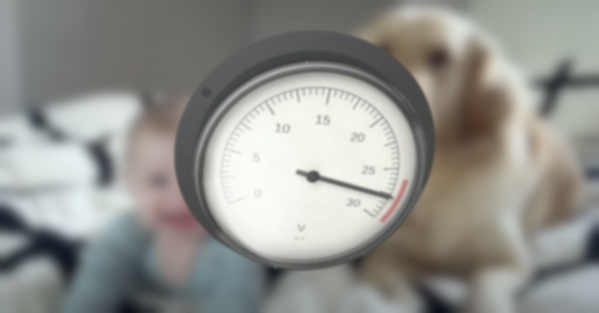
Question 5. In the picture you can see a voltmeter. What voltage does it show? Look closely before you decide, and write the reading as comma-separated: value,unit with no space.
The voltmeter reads 27.5,V
